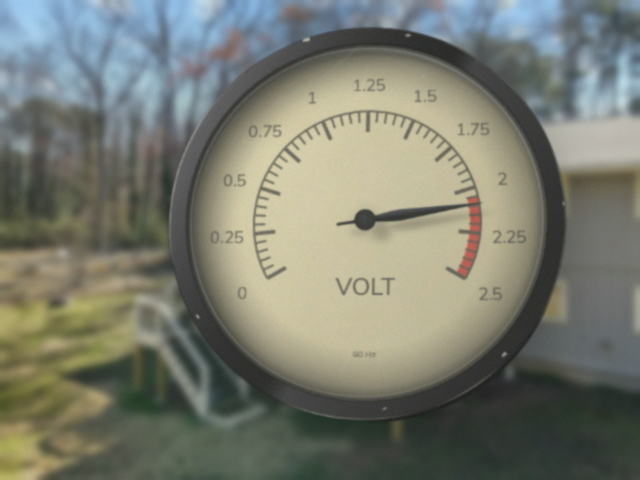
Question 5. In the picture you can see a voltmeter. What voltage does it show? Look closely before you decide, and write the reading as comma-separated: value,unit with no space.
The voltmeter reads 2.1,V
